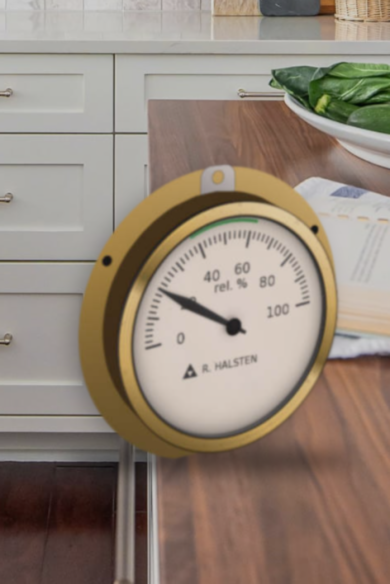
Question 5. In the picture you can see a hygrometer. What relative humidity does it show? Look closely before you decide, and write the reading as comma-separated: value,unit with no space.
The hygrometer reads 20,%
